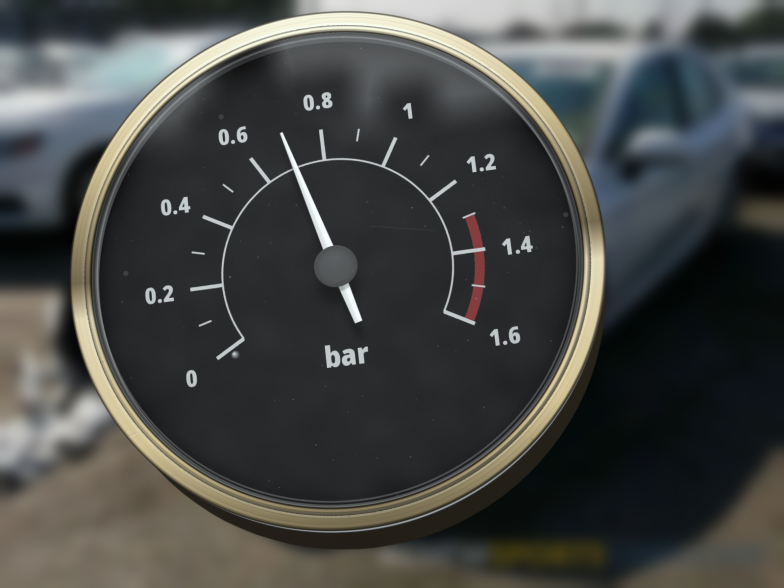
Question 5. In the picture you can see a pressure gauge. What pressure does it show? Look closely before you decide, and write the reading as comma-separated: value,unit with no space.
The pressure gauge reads 0.7,bar
